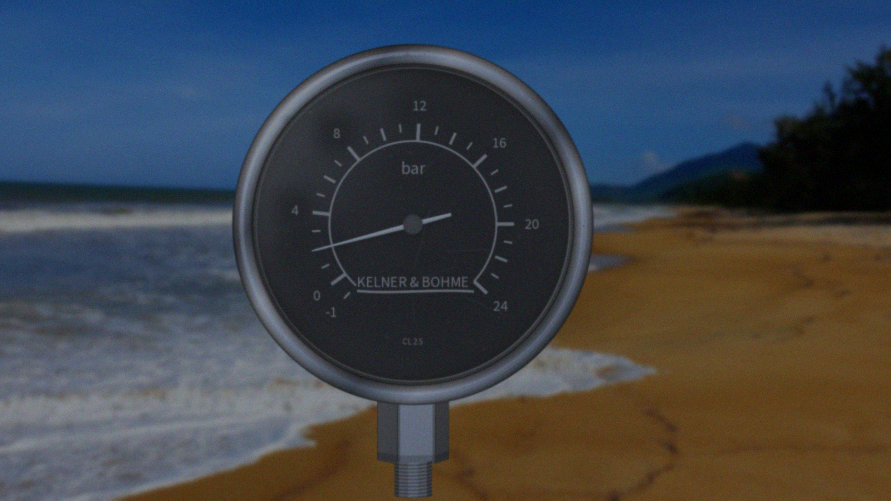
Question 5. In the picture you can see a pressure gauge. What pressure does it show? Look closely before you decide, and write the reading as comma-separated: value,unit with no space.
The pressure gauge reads 2,bar
